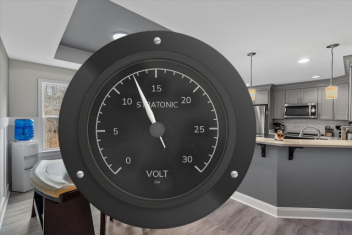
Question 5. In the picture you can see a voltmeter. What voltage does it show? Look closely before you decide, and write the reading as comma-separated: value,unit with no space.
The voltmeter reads 12.5,V
